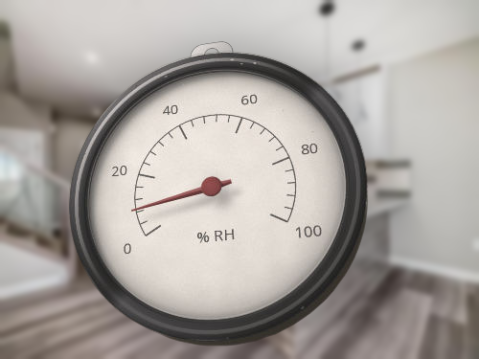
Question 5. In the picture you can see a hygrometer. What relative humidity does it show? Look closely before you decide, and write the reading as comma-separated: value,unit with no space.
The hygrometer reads 8,%
